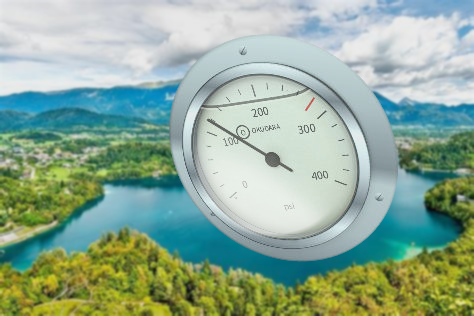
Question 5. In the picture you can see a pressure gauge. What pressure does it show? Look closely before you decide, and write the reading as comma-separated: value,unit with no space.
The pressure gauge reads 120,psi
